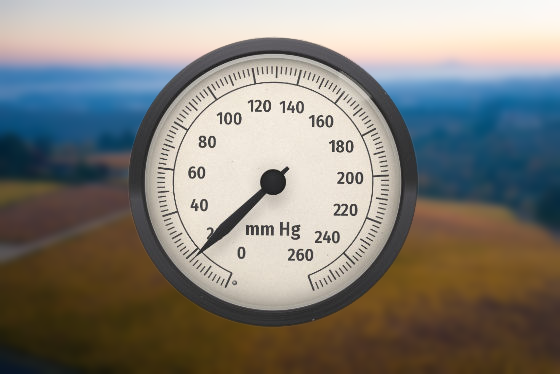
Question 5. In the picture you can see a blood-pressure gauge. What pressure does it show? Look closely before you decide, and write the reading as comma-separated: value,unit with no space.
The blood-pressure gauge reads 18,mmHg
